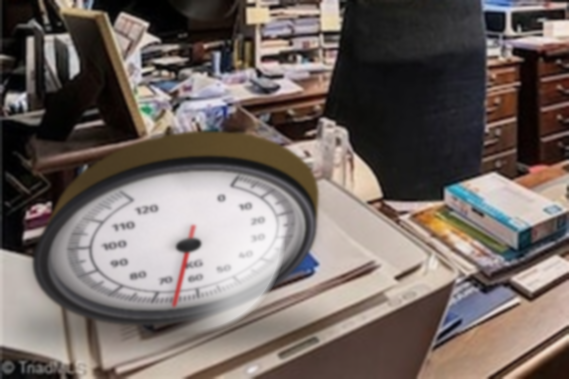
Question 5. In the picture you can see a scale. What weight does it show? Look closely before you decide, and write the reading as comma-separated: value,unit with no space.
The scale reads 65,kg
